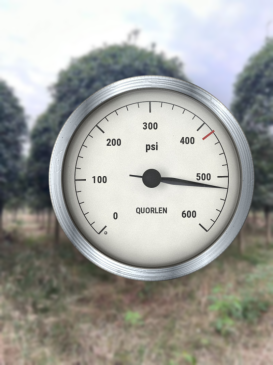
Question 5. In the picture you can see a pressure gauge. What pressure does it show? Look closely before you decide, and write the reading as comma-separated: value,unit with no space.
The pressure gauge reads 520,psi
